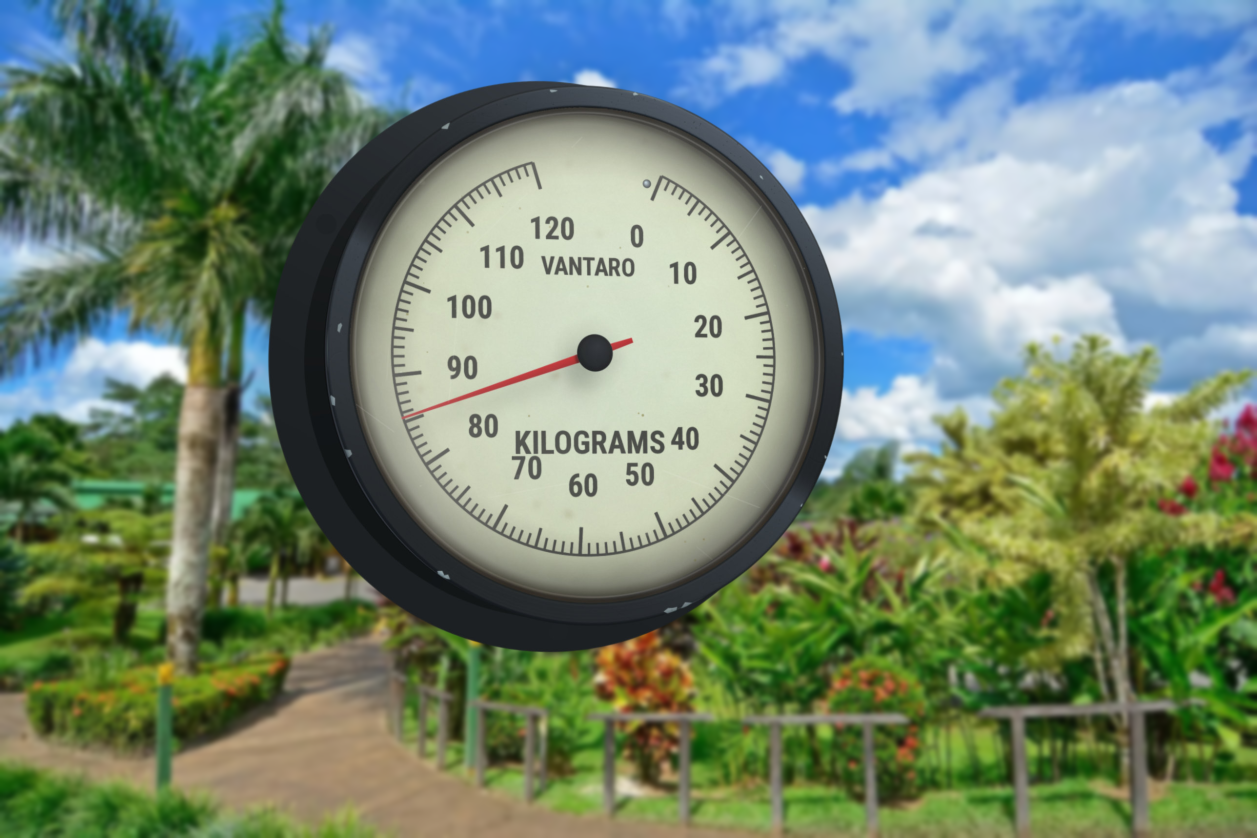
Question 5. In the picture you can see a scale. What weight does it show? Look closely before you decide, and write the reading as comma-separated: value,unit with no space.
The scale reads 85.5,kg
